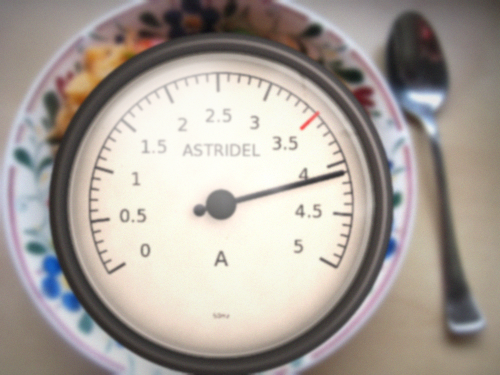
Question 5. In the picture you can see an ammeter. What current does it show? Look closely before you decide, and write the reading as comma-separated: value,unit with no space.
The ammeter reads 4.1,A
